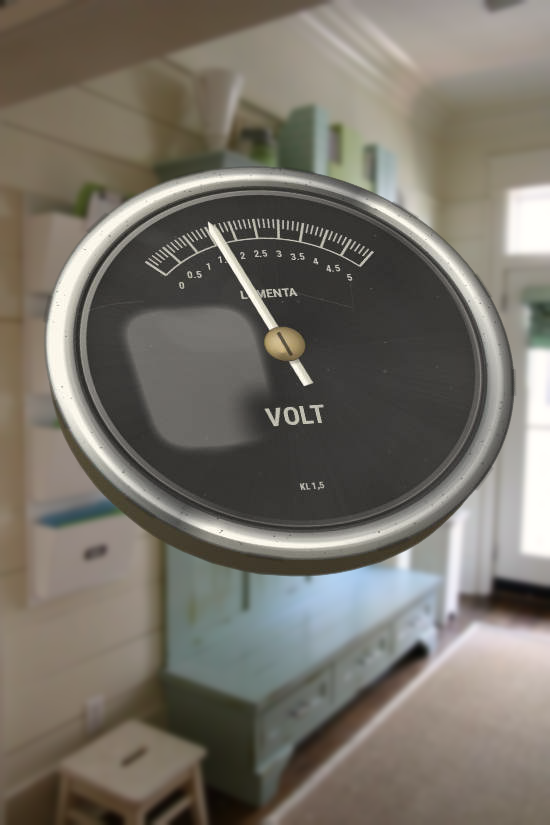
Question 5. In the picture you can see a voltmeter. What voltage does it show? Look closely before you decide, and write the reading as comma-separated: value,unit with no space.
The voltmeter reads 1.5,V
